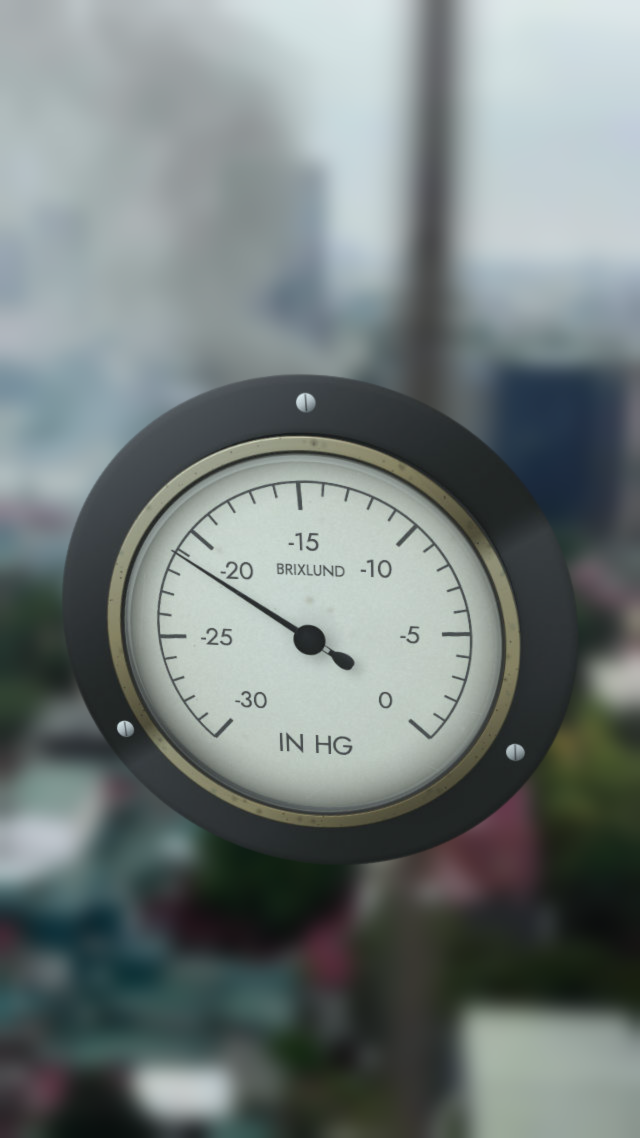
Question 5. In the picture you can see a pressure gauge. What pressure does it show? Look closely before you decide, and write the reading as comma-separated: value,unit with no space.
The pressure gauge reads -21,inHg
